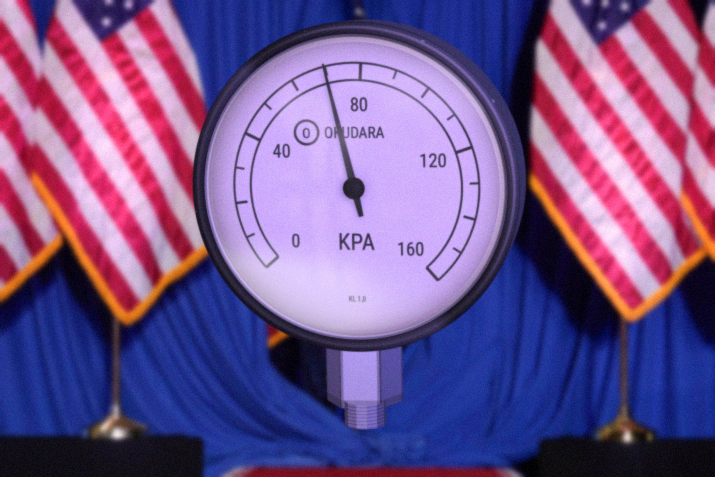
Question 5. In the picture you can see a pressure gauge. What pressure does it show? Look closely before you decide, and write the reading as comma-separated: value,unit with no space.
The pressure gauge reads 70,kPa
